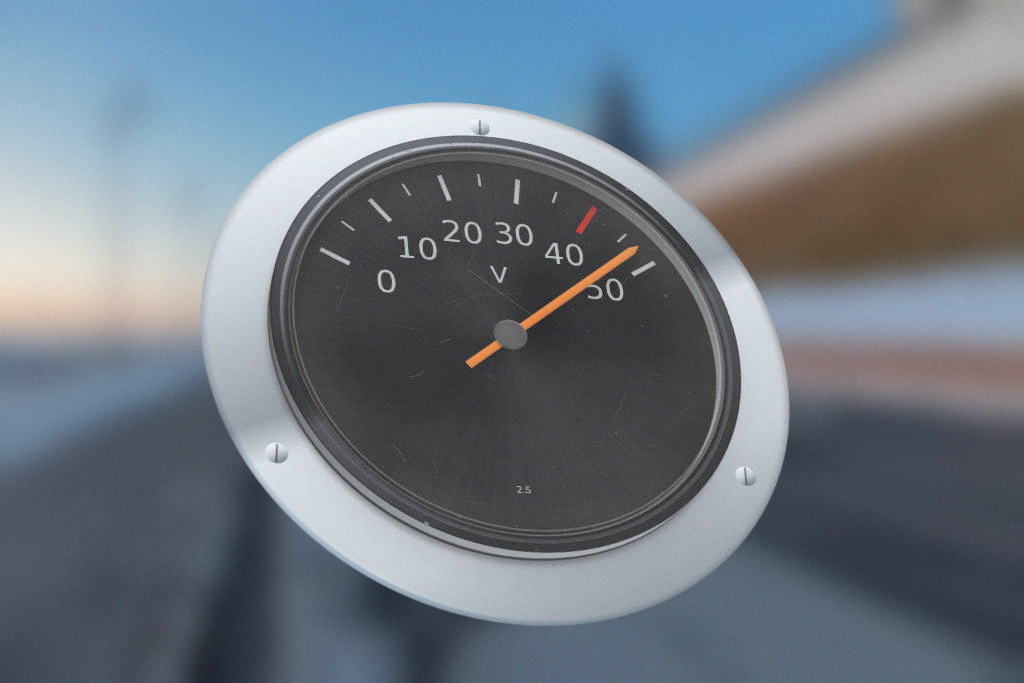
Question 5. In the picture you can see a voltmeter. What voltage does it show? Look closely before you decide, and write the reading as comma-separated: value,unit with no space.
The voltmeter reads 47.5,V
